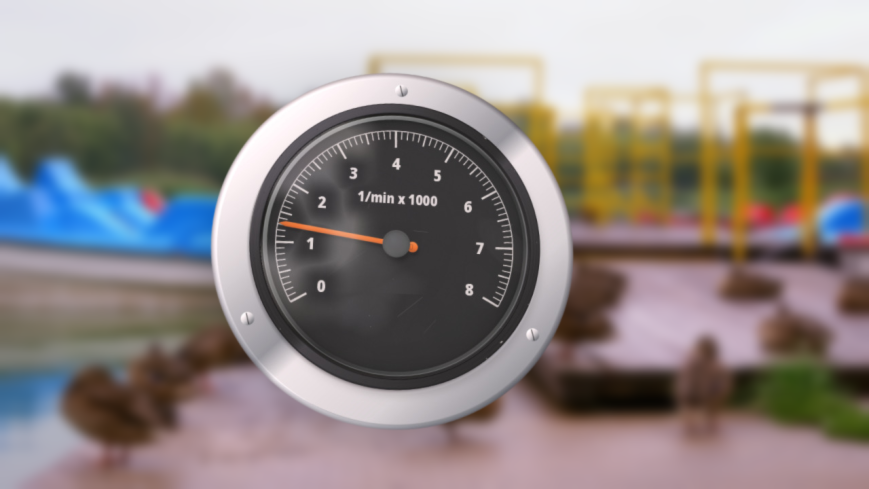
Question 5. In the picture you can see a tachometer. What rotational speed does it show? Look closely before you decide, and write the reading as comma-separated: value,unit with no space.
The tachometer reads 1300,rpm
